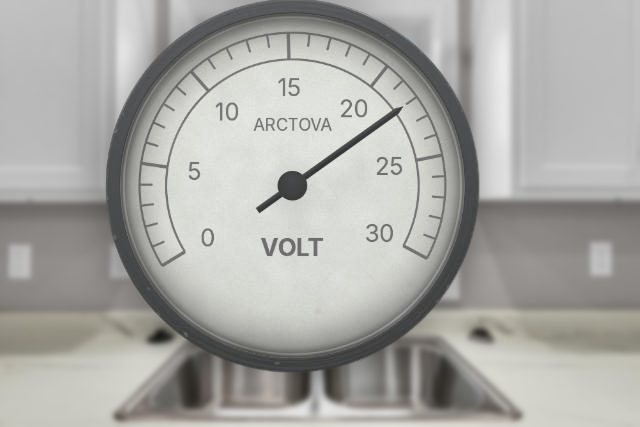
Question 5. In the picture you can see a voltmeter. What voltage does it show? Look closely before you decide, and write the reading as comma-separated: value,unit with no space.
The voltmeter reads 22,V
